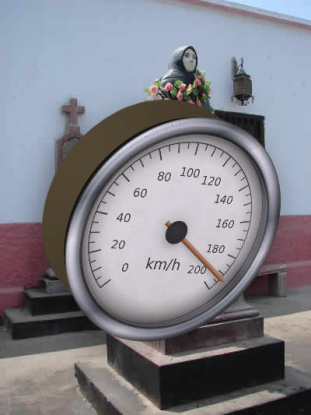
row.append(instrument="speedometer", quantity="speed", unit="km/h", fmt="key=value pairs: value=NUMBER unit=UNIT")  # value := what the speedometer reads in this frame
value=192.5 unit=km/h
